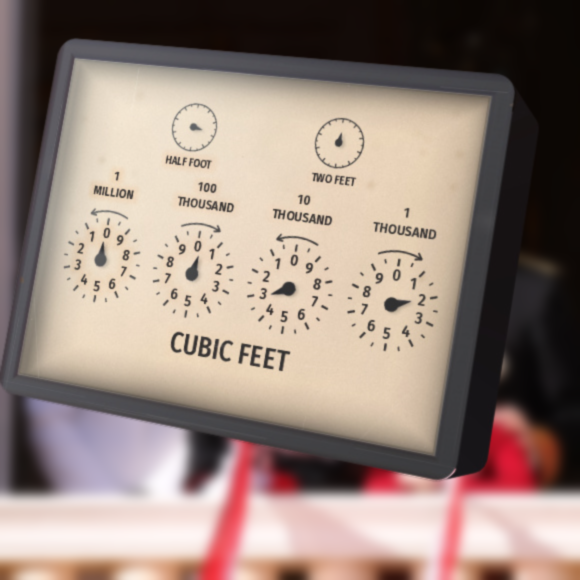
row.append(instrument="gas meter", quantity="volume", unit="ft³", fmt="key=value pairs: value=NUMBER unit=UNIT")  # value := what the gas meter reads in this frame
value=3200 unit=ft³
